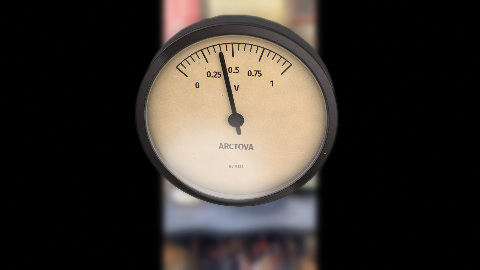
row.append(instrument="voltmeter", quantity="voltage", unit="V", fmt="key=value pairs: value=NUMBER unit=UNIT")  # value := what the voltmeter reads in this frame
value=0.4 unit=V
